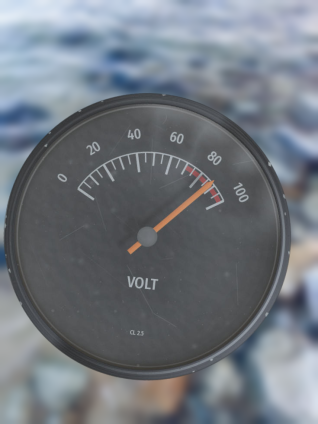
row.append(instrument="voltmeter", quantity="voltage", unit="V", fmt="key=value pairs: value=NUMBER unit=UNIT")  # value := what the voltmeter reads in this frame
value=87.5 unit=V
